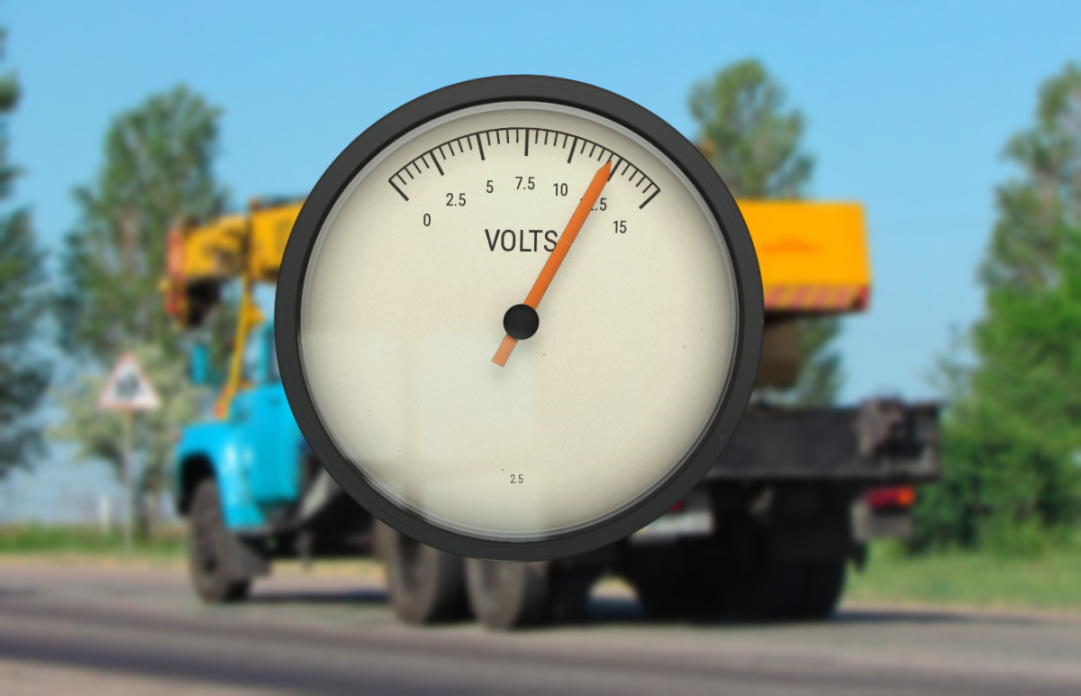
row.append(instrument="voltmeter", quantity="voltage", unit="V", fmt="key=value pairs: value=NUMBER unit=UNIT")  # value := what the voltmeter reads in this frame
value=12 unit=V
